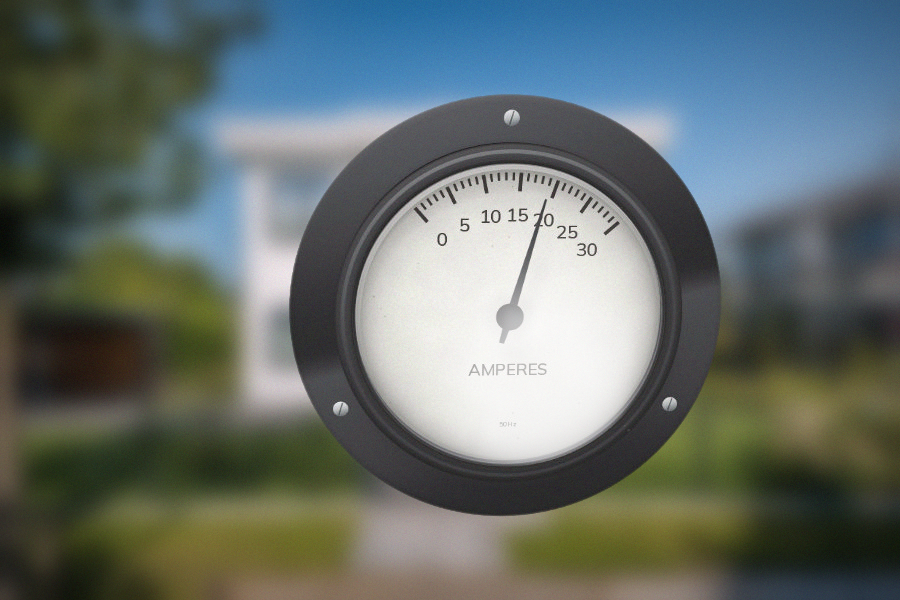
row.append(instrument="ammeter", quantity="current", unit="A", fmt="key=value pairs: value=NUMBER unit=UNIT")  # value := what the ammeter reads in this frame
value=19 unit=A
